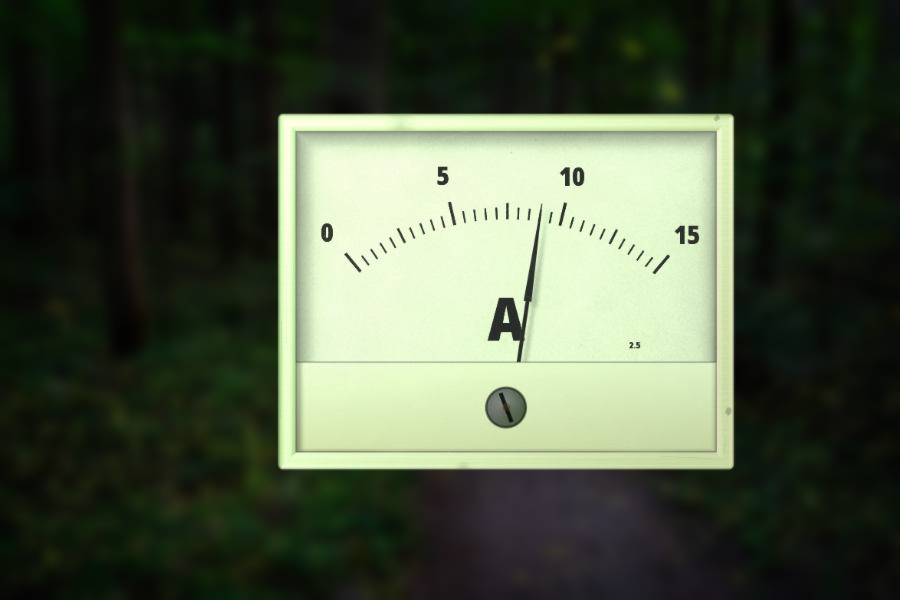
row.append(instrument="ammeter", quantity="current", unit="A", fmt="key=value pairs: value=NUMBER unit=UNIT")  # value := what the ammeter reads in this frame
value=9 unit=A
